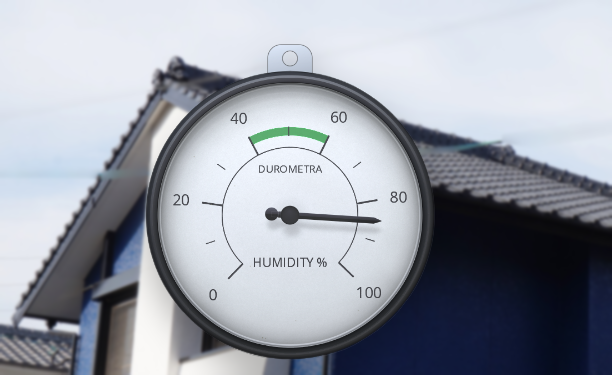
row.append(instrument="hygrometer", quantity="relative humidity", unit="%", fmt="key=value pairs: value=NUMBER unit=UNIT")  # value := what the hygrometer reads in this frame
value=85 unit=%
